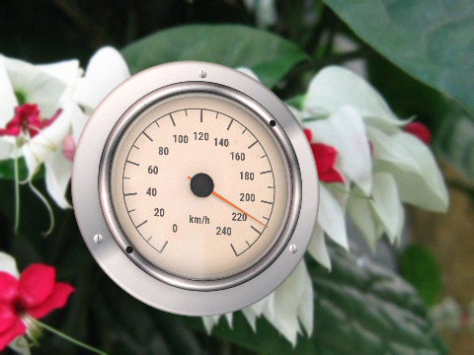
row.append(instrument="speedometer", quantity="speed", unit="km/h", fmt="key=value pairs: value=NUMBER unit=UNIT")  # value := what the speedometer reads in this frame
value=215 unit=km/h
